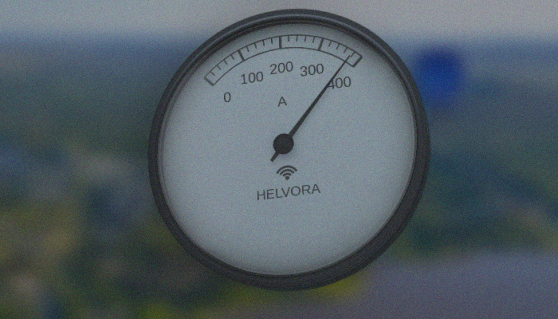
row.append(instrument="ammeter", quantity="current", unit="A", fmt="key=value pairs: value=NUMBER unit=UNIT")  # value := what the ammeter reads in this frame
value=380 unit=A
